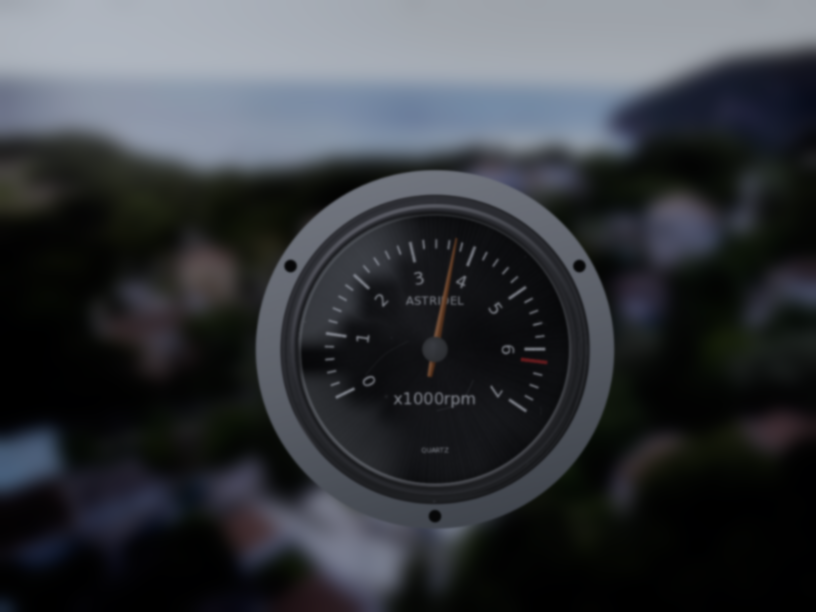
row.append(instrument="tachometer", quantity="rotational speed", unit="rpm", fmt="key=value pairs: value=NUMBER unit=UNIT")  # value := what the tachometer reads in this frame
value=3700 unit=rpm
